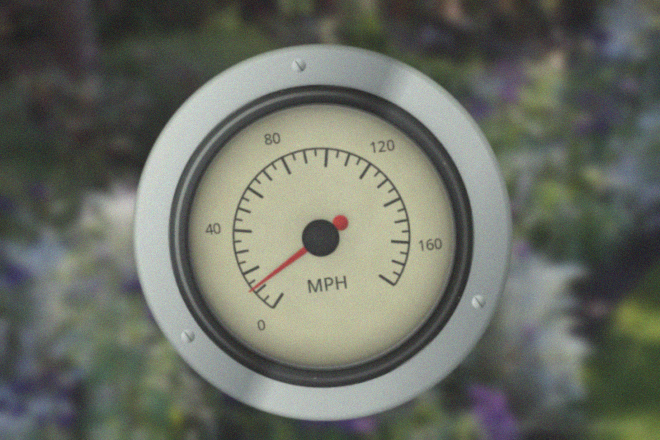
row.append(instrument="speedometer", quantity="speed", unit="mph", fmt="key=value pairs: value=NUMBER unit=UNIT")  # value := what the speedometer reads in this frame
value=12.5 unit=mph
